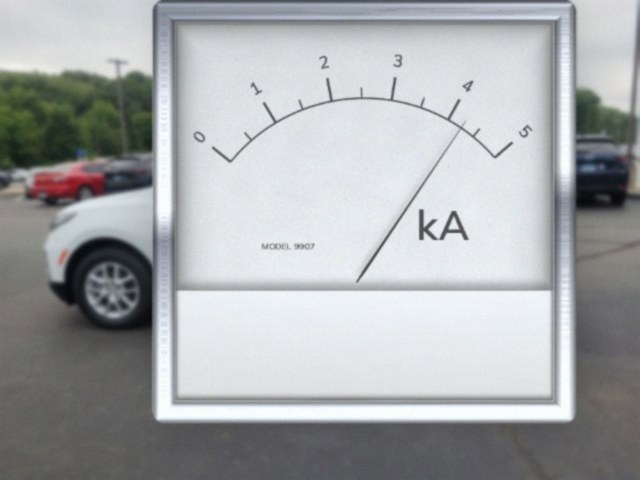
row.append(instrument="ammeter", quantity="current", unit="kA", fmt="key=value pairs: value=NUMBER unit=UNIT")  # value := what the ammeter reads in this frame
value=4.25 unit=kA
